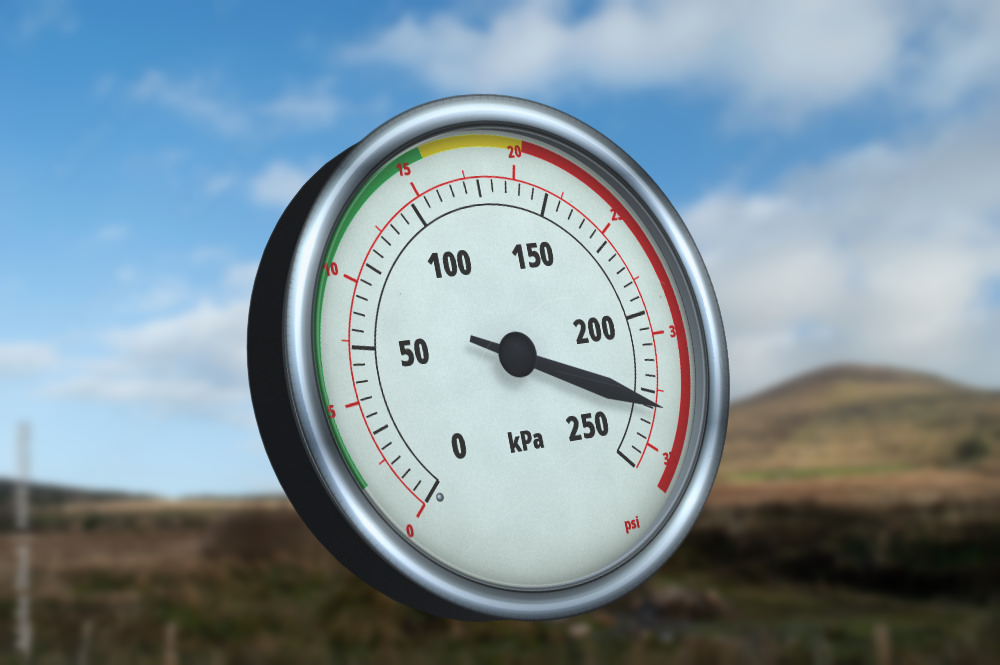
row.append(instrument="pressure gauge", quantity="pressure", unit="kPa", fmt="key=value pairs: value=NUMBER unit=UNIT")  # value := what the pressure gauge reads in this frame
value=230 unit=kPa
